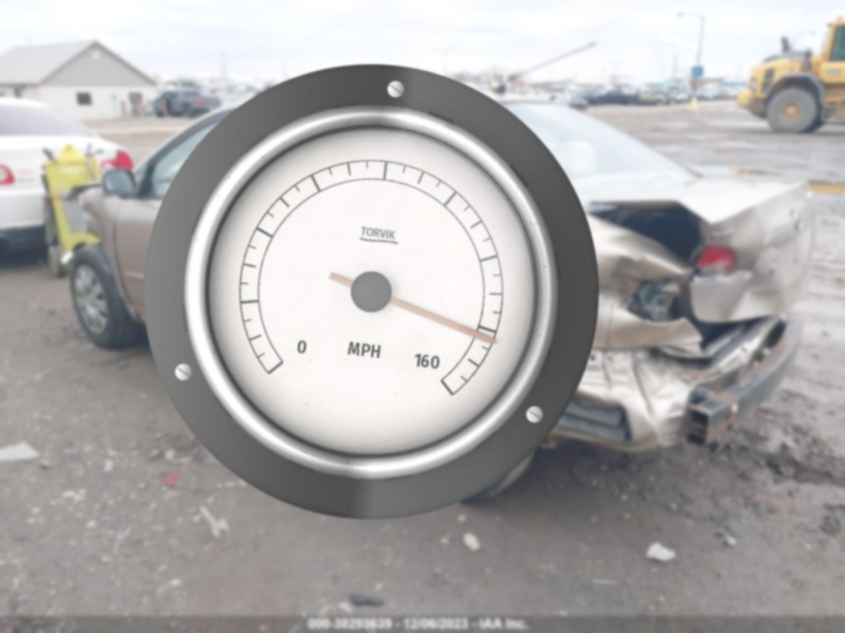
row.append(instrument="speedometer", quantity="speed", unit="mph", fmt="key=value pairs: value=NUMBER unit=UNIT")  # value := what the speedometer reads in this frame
value=142.5 unit=mph
